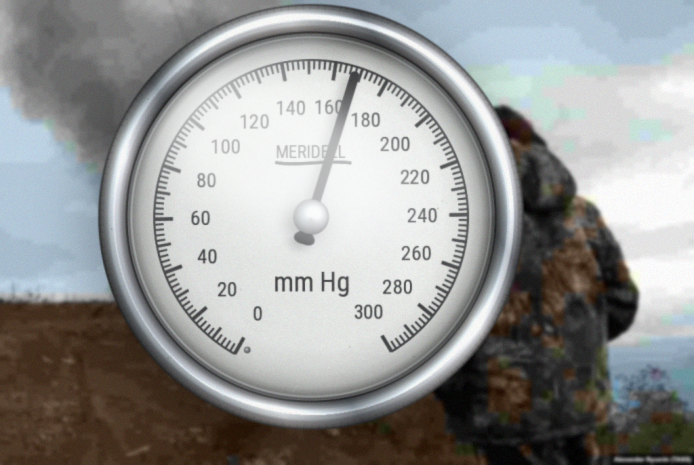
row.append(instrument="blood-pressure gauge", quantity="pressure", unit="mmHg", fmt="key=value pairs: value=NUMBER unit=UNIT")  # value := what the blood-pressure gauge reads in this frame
value=168 unit=mmHg
